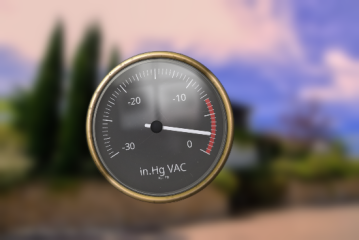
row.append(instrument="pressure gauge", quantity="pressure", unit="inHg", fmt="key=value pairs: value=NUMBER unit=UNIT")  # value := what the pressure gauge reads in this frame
value=-2.5 unit=inHg
